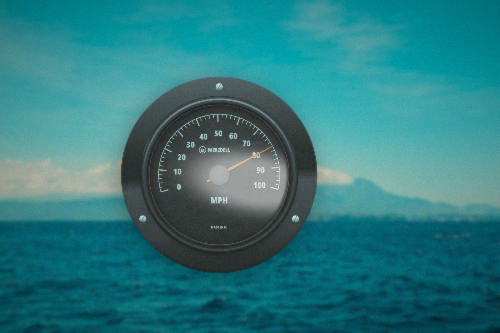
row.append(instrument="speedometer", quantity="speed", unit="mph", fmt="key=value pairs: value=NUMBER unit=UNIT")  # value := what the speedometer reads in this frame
value=80 unit=mph
